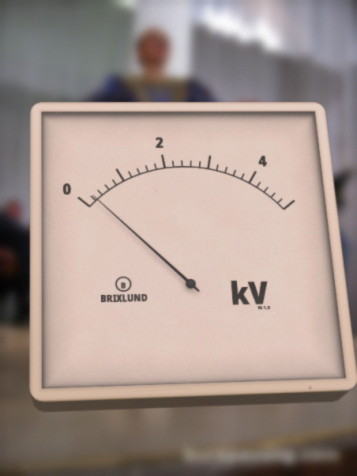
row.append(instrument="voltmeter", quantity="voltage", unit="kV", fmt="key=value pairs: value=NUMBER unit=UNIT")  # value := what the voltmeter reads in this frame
value=0.2 unit=kV
